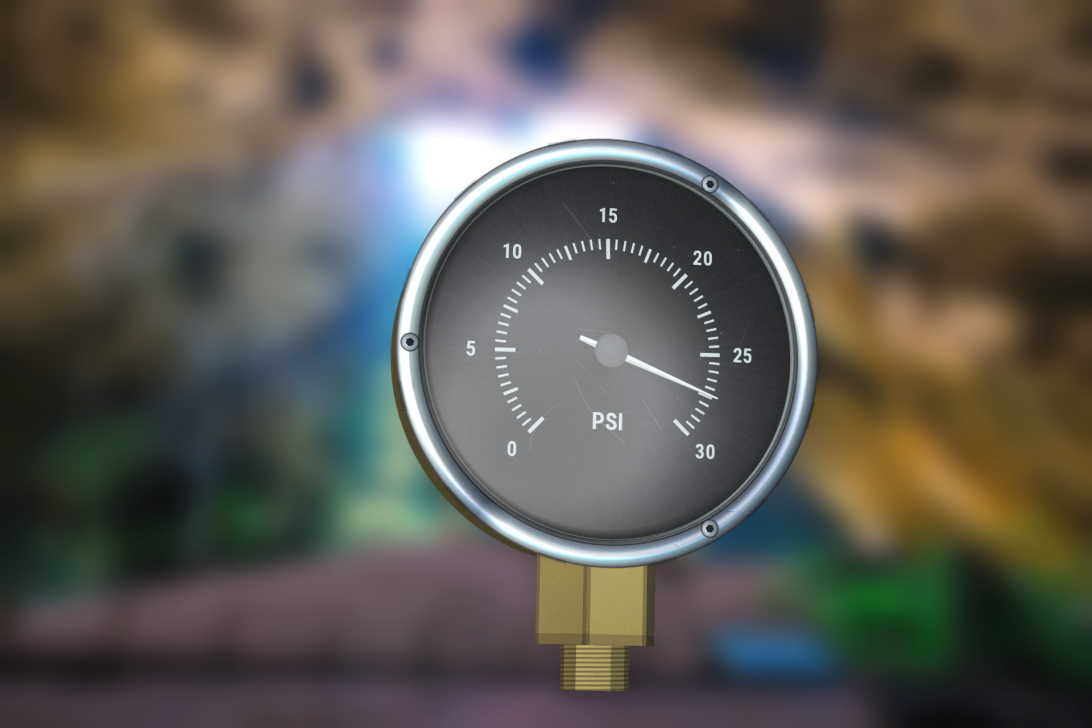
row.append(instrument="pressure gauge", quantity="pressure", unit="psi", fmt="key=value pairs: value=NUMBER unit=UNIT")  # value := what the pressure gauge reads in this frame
value=27.5 unit=psi
